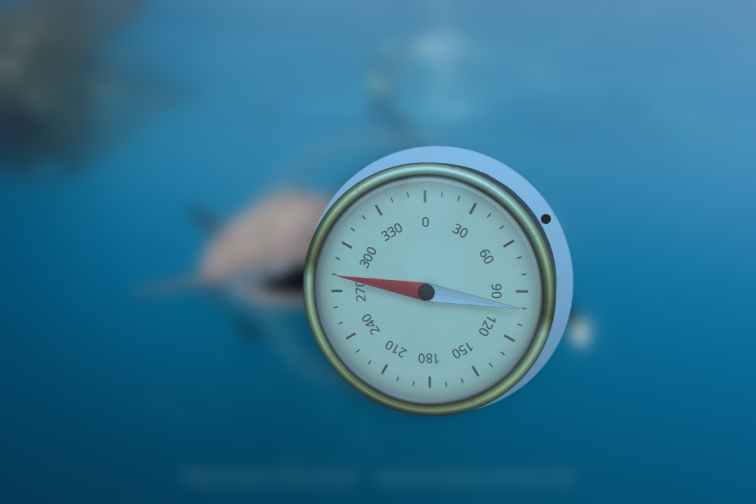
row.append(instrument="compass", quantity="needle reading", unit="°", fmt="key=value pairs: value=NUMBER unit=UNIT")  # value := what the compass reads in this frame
value=280 unit=°
